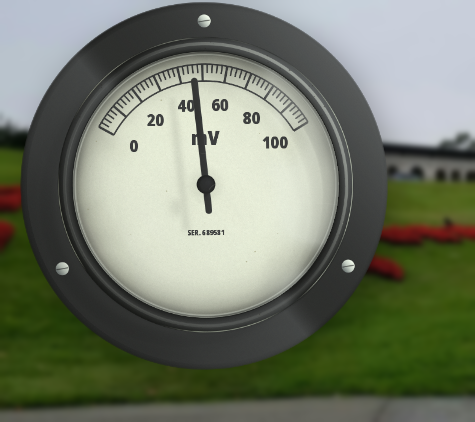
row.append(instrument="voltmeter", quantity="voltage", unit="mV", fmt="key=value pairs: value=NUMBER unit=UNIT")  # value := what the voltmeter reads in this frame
value=46 unit=mV
